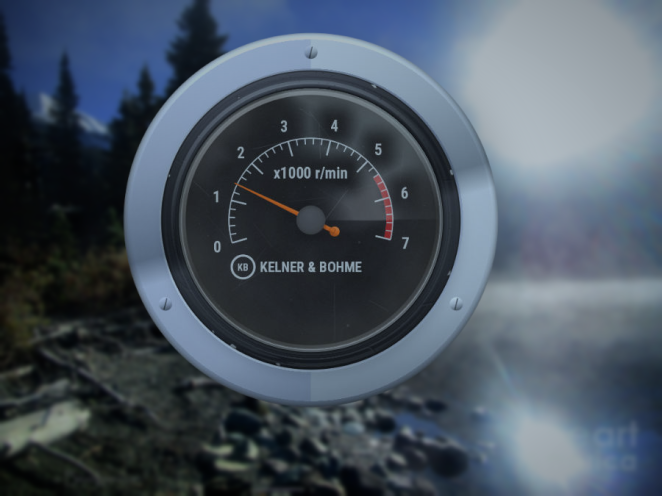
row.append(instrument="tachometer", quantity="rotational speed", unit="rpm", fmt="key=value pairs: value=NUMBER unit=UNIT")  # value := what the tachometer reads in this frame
value=1400 unit=rpm
